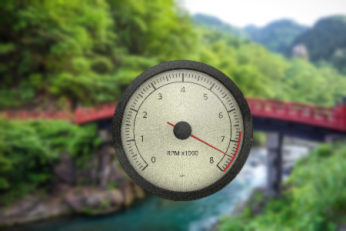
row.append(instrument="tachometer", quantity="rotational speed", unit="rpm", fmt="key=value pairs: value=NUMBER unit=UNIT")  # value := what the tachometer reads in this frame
value=7500 unit=rpm
